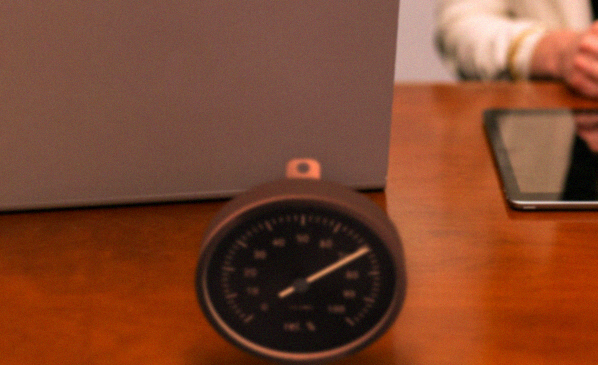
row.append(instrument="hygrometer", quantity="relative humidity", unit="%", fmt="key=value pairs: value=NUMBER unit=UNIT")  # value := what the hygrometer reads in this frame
value=70 unit=%
